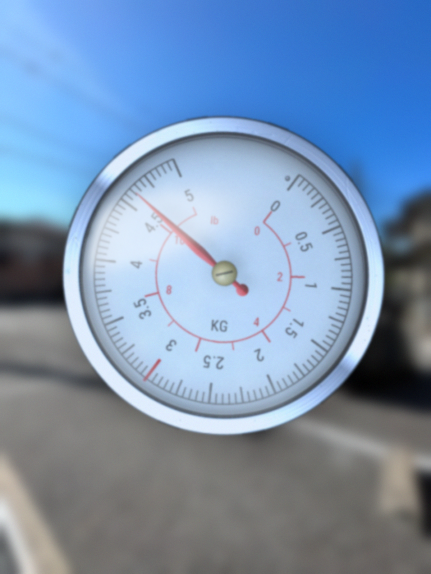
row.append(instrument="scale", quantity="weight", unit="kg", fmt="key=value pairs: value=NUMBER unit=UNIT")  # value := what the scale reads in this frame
value=4.6 unit=kg
